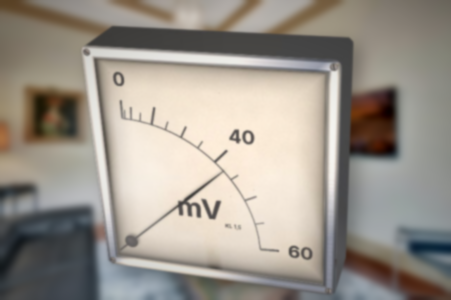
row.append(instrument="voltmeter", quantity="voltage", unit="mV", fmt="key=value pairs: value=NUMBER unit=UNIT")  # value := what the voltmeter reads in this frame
value=42.5 unit=mV
